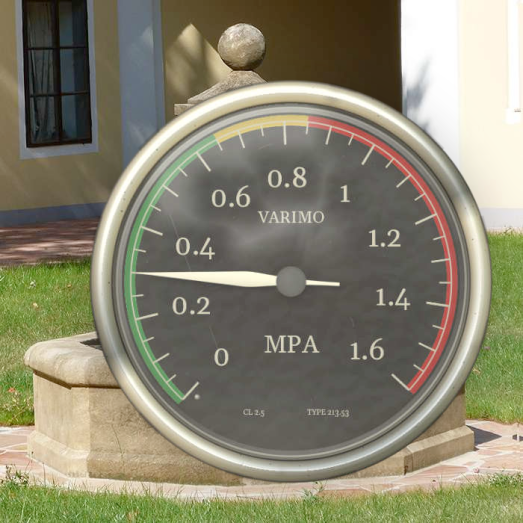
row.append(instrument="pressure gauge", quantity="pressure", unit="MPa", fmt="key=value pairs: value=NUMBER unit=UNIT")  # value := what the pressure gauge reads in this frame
value=0.3 unit=MPa
